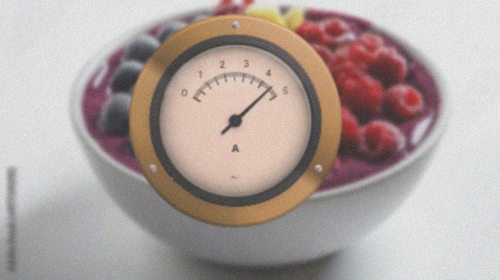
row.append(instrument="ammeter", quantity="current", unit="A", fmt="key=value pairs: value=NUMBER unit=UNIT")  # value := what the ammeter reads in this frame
value=4.5 unit=A
